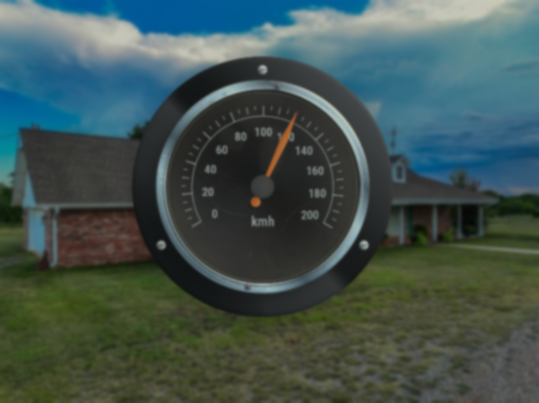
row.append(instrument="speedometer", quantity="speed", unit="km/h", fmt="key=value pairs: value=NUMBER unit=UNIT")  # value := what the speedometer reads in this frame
value=120 unit=km/h
